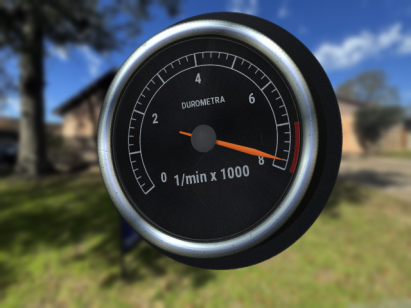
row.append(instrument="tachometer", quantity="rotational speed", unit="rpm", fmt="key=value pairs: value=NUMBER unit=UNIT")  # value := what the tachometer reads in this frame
value=7800 unit=rpm
